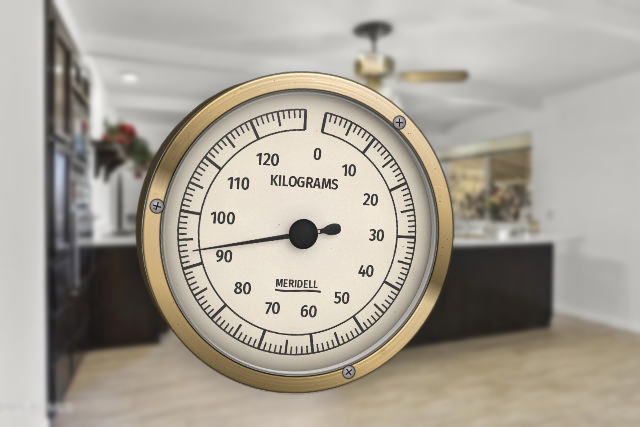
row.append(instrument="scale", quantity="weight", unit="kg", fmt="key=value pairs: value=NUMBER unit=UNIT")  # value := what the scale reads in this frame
value=93 unit=kg
